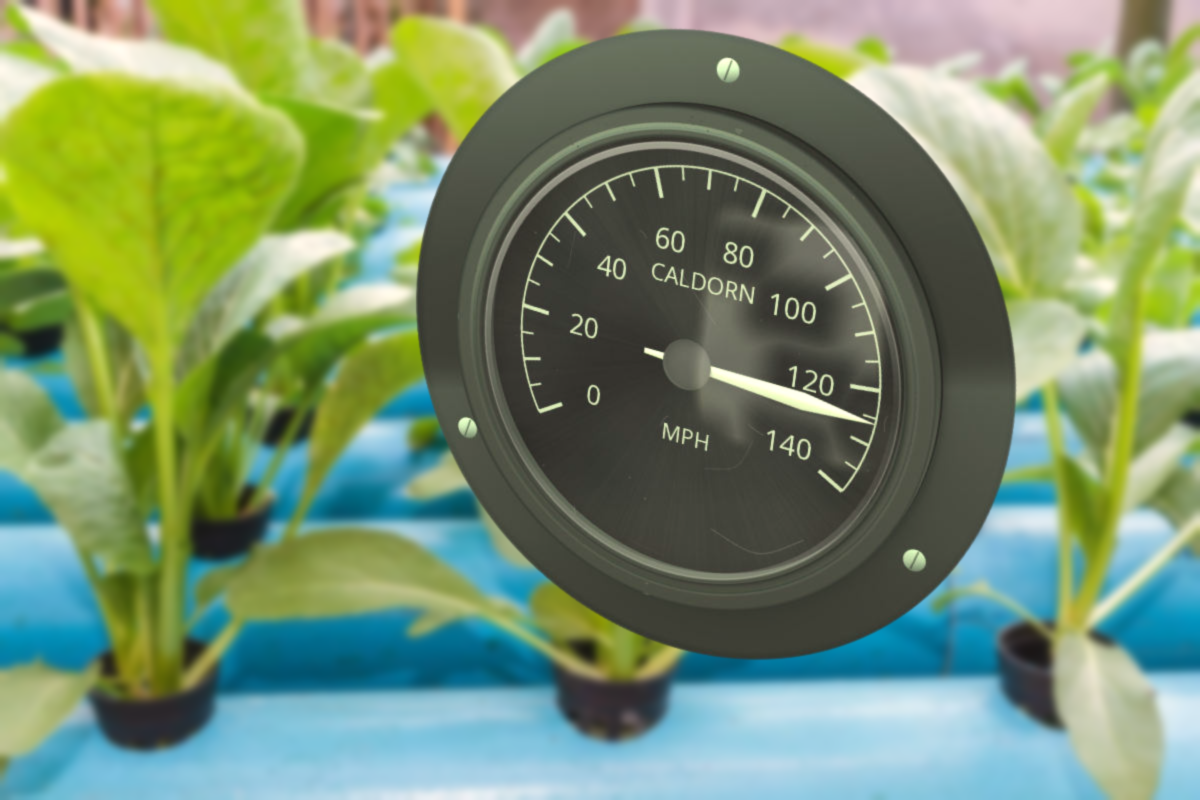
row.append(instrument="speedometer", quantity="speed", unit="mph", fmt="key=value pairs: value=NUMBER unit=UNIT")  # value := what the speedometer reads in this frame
value=125 unit=mph
